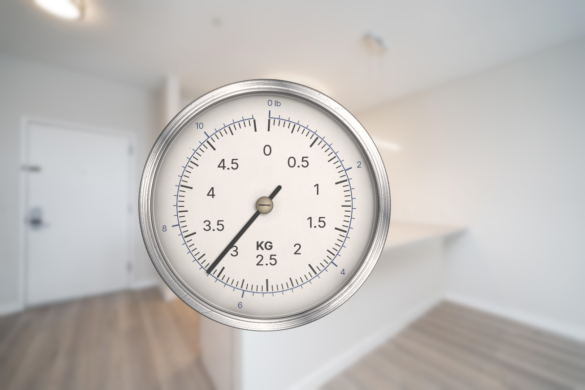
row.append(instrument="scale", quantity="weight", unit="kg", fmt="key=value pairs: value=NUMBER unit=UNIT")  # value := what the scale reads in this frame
value=3.1 unit=kg
